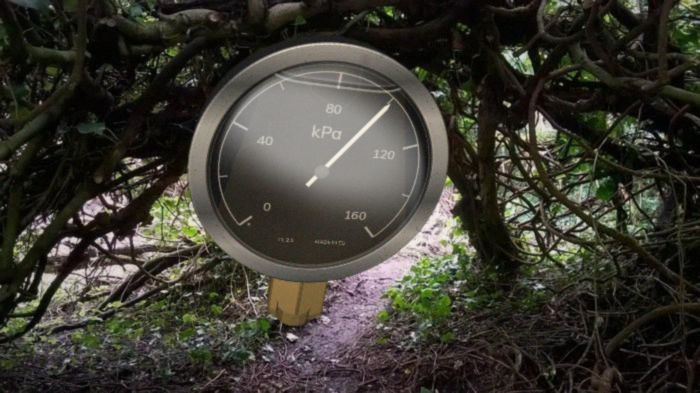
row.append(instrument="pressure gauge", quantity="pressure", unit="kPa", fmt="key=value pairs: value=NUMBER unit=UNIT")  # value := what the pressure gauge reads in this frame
value=100 unit=kPa
